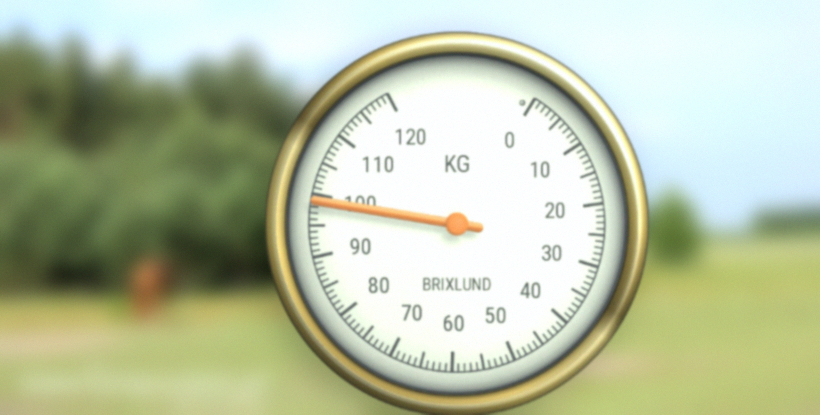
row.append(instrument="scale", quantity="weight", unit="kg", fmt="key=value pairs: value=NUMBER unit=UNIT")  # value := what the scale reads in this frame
value=99 unit=kg
